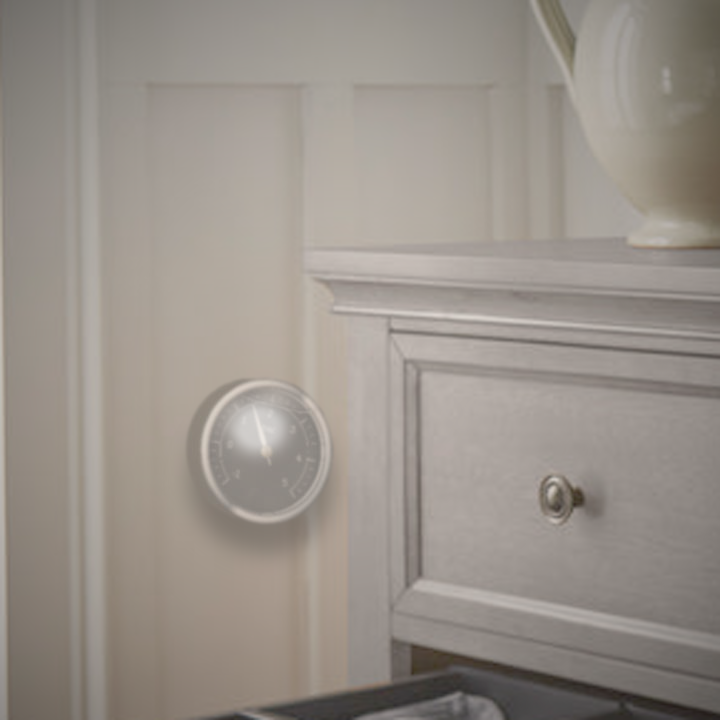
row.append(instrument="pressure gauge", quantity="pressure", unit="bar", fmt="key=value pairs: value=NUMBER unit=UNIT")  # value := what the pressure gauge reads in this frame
value=1.4 unit=bar
